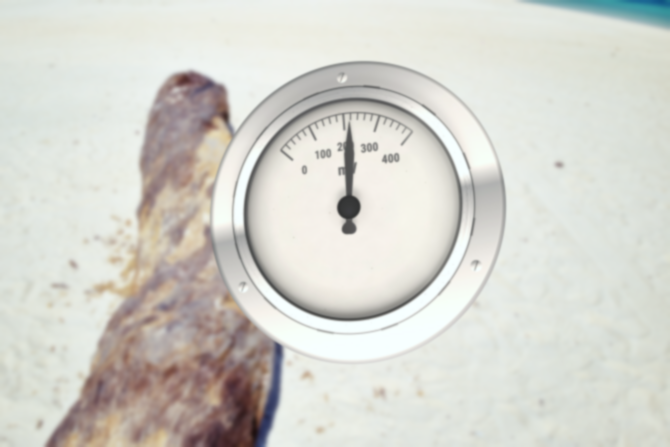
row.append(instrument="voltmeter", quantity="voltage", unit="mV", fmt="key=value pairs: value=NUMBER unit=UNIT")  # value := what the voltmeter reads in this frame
value=220 unit=mV
